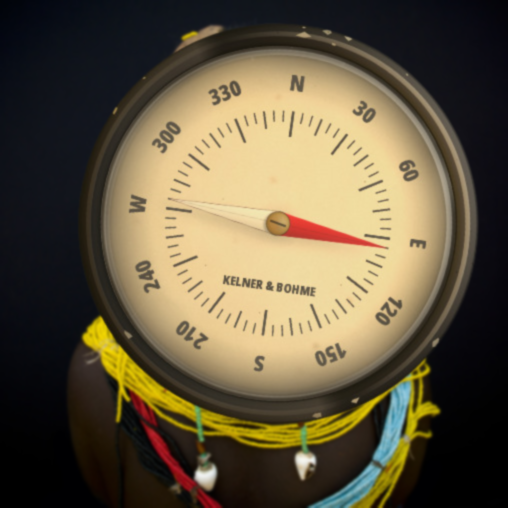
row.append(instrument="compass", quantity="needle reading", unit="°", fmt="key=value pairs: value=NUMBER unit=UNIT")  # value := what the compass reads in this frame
value=95 unit=°
